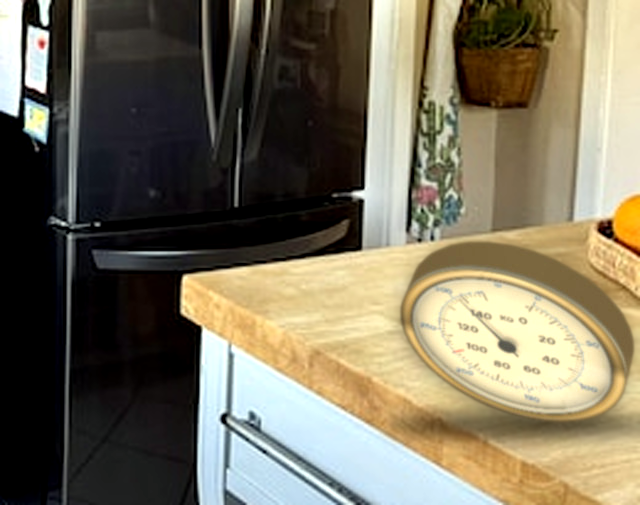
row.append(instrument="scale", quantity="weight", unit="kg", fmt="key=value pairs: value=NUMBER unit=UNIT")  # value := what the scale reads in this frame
value=140 unit=kg
